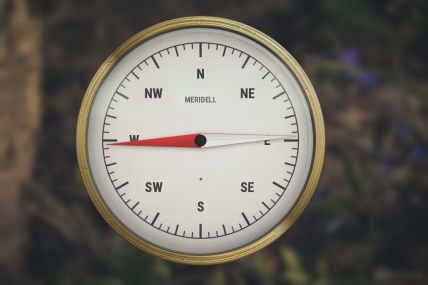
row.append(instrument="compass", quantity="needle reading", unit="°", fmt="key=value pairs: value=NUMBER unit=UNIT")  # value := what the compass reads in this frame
value=267.5 unit=°
